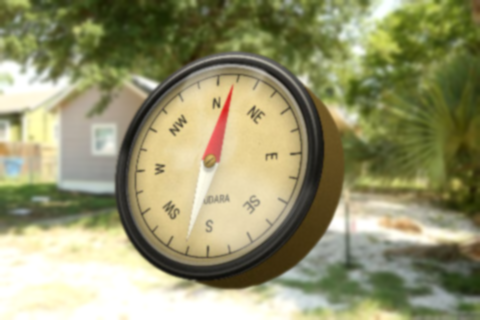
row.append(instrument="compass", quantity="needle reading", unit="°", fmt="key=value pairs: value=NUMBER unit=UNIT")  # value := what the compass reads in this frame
value=15 unit=°
